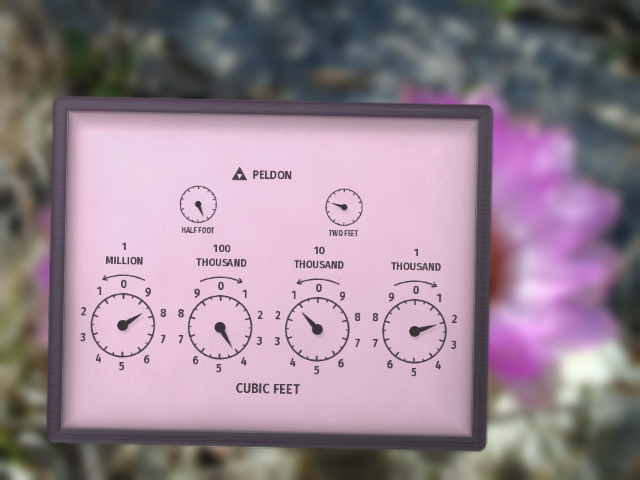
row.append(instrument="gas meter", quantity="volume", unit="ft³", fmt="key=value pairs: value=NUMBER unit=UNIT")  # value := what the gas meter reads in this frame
value=841200 unit=ft³
